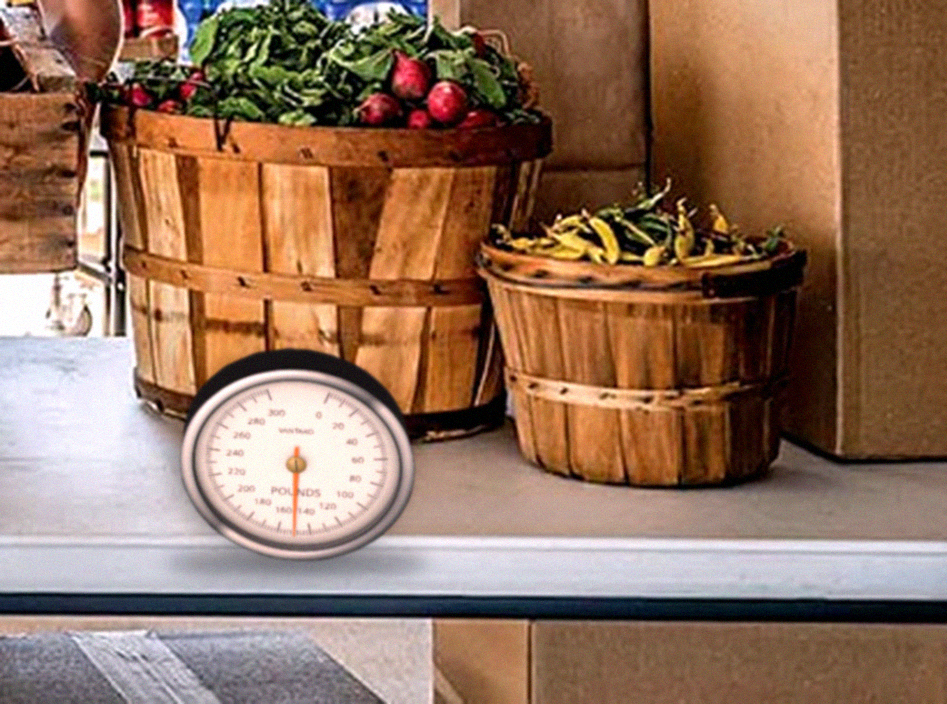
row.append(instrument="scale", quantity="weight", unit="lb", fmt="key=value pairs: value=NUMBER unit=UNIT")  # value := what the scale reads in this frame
value=150 unit=lb
